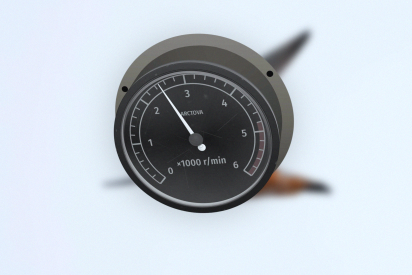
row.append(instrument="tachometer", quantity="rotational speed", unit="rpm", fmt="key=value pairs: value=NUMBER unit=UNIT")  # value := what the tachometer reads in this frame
value=2500 unit=rpm
